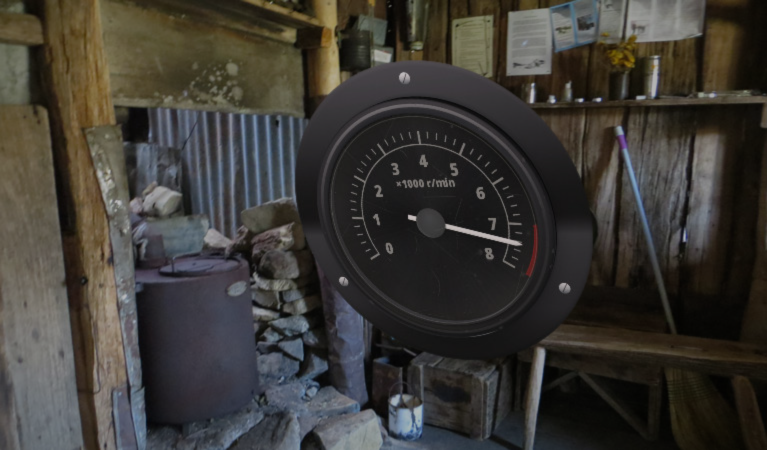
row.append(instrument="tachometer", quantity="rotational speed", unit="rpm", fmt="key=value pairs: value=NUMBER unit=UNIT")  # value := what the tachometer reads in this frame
value=7400 unit=rpm
